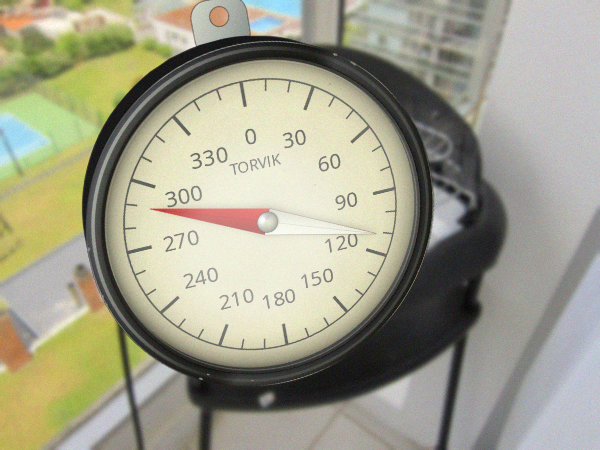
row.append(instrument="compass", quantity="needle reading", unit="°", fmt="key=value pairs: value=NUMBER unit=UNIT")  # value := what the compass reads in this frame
value=290 unit=°
